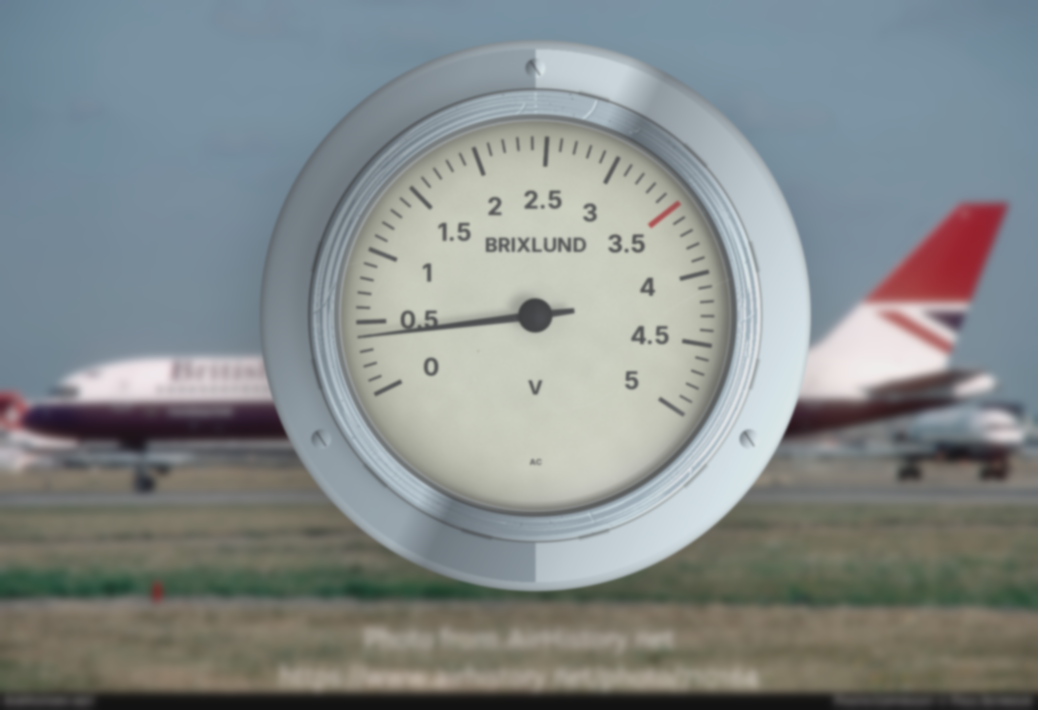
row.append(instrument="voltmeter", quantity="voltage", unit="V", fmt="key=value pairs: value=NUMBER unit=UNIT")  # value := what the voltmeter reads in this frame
value=0.4 unit=V
